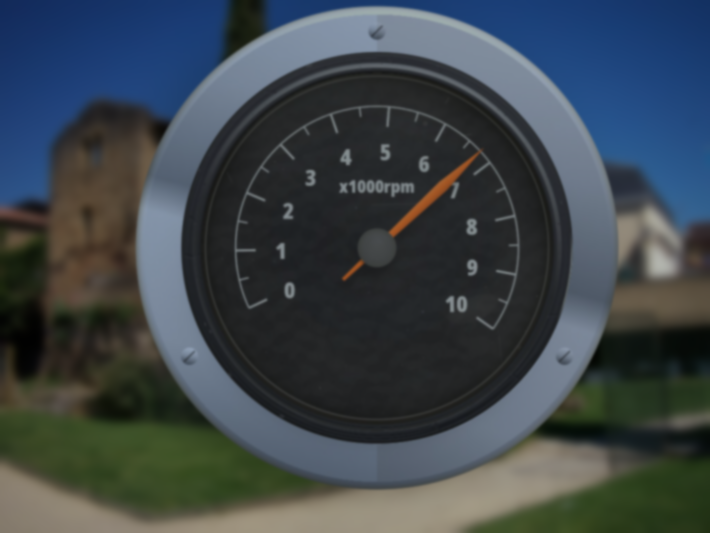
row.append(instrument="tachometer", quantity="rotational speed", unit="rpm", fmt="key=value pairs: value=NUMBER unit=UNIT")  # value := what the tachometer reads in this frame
value=6750 unit=rpm
